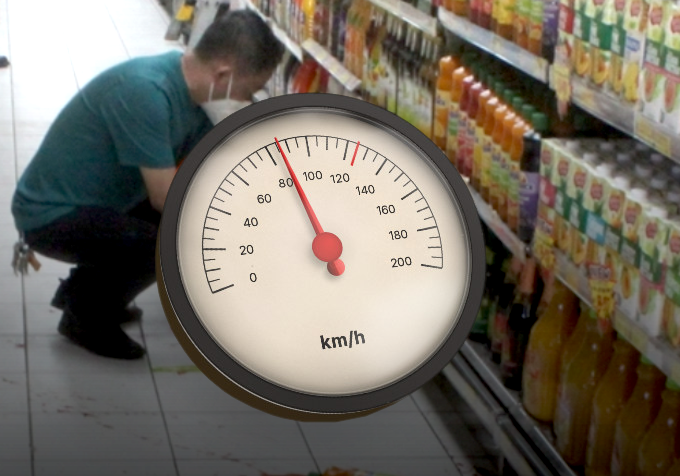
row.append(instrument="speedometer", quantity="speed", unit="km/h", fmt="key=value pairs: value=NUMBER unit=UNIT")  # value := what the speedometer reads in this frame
value=85 unit=km/h
